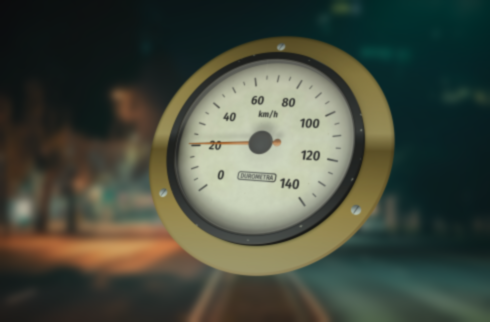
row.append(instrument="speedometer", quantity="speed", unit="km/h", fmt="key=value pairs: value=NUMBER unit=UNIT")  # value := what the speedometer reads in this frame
value=20 unit=km/h
